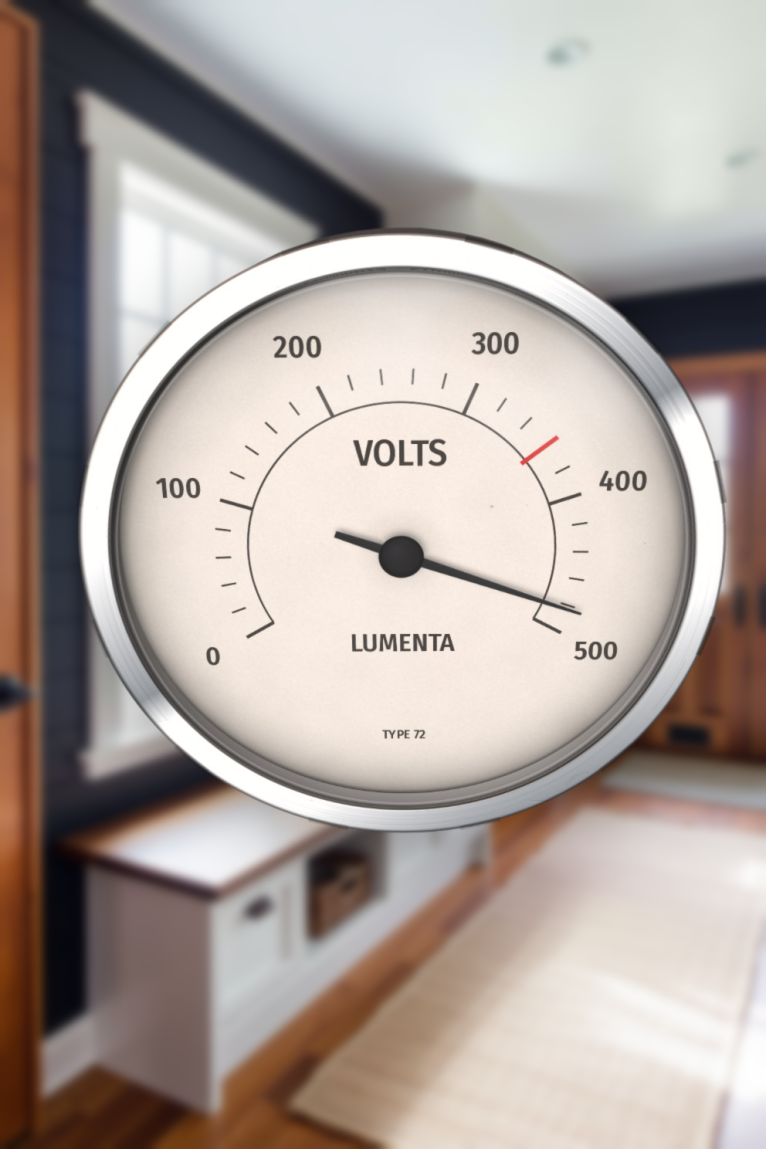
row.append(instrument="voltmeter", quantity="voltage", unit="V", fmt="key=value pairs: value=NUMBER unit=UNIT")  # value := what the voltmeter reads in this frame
value=480 unit=V
